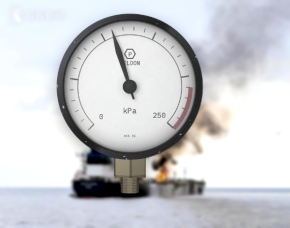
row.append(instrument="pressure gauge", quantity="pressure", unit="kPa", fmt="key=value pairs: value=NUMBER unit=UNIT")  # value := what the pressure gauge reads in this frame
value=110 unit=kPa
